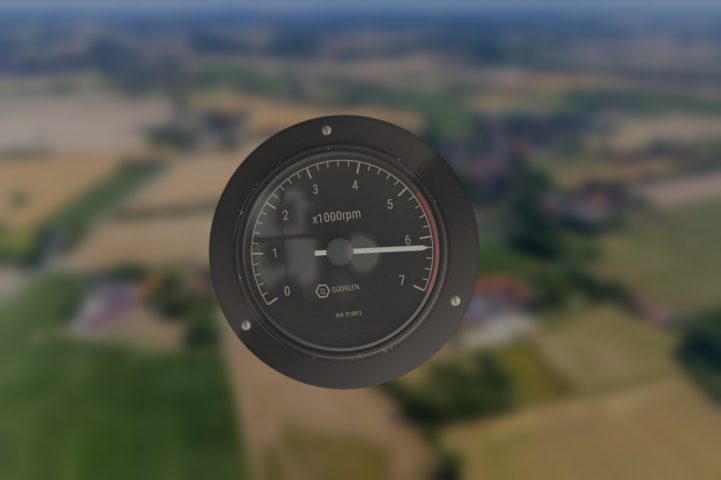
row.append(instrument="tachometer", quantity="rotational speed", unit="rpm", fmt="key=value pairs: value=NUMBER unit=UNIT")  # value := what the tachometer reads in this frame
value=6200 unit=rpm
